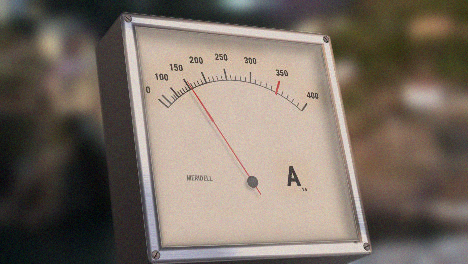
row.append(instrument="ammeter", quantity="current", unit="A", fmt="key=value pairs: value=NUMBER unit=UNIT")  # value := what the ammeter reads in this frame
value=150 unit=A
